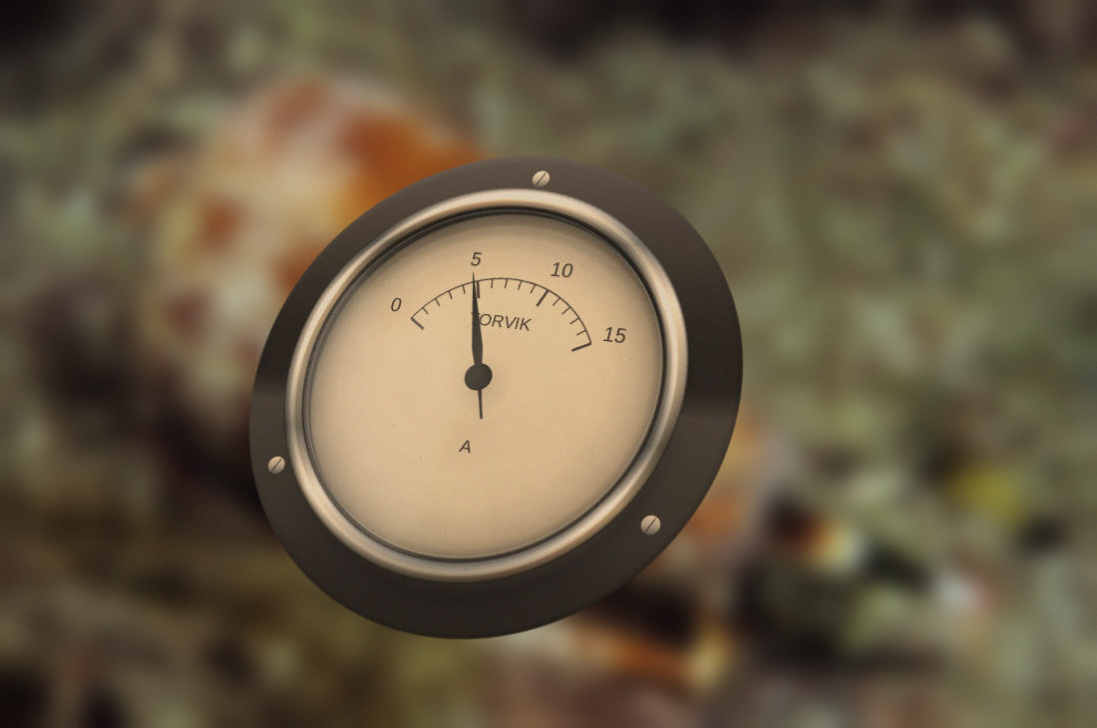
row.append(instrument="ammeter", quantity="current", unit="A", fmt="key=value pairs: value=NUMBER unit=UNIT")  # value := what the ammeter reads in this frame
value=5 unit=A
